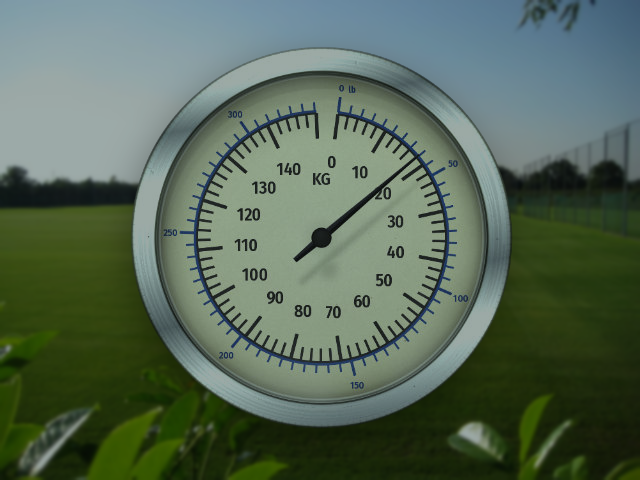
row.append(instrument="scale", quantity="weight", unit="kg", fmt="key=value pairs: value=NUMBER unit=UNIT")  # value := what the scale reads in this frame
value=18 unit=kg
